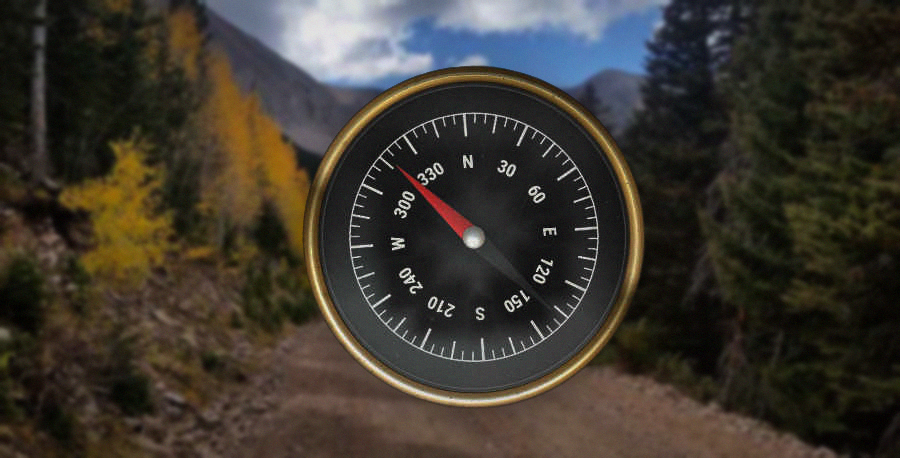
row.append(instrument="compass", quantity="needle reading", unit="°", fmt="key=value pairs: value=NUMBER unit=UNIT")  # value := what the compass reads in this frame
value=317.5 unit=°
